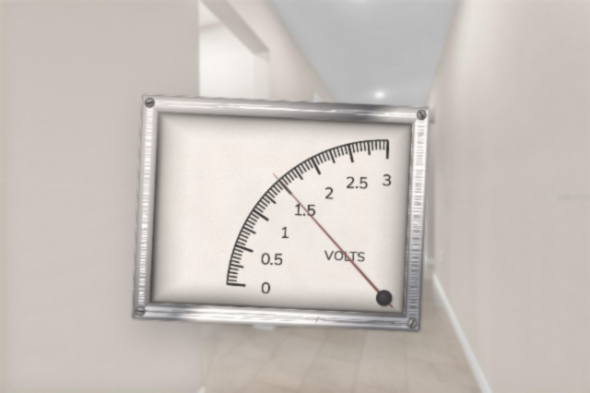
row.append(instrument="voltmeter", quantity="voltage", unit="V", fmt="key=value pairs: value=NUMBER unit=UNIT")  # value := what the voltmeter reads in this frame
value=1.5 unit=V
